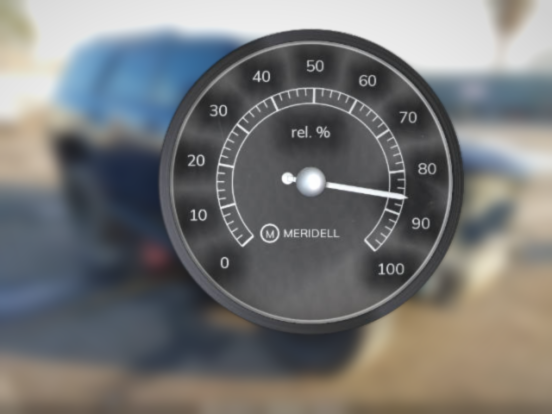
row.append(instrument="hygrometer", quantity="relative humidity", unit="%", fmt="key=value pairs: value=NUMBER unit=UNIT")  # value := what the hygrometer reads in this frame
value=86 unit=%
